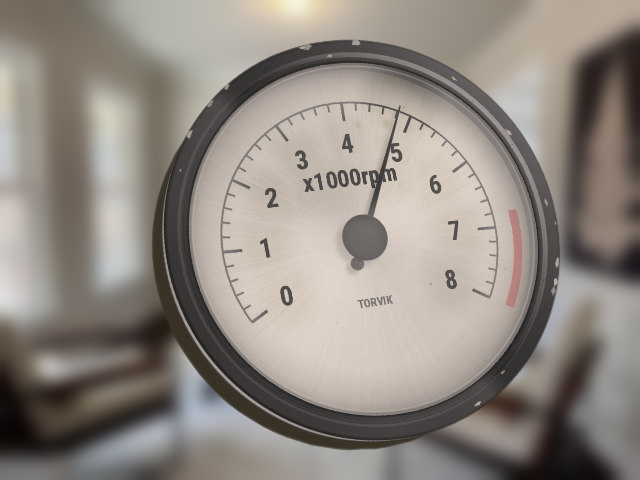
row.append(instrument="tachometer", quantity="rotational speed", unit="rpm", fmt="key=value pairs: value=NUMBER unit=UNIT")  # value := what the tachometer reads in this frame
value=4800 unit=rpm
